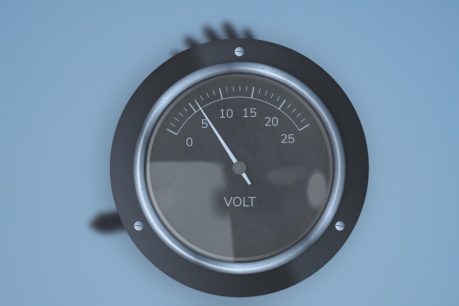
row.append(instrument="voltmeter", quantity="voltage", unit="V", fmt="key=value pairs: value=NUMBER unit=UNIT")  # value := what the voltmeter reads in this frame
value=6 unit=V
